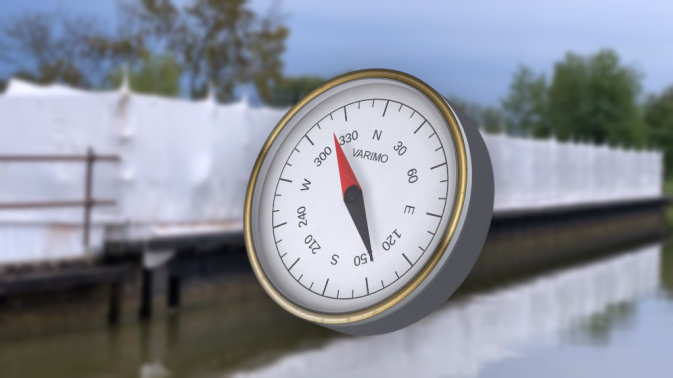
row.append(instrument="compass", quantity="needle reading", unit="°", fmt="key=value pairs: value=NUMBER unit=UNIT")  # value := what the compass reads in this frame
value=320 unit=°
